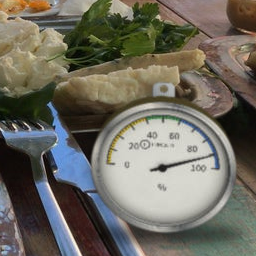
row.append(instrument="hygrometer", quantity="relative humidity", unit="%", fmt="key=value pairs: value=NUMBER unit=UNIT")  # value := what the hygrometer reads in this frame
value=90 unit=%
